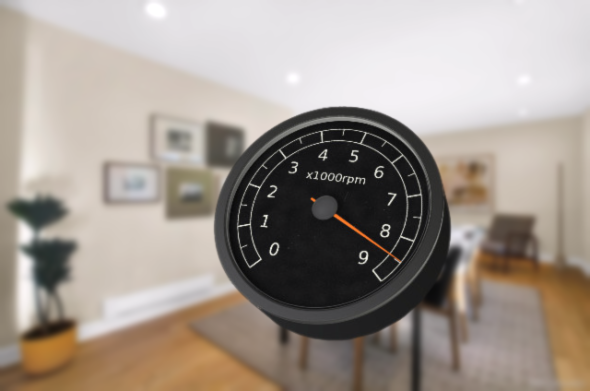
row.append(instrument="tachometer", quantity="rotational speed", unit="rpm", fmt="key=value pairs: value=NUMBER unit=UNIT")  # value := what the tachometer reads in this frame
value=8500 unit=rpm
